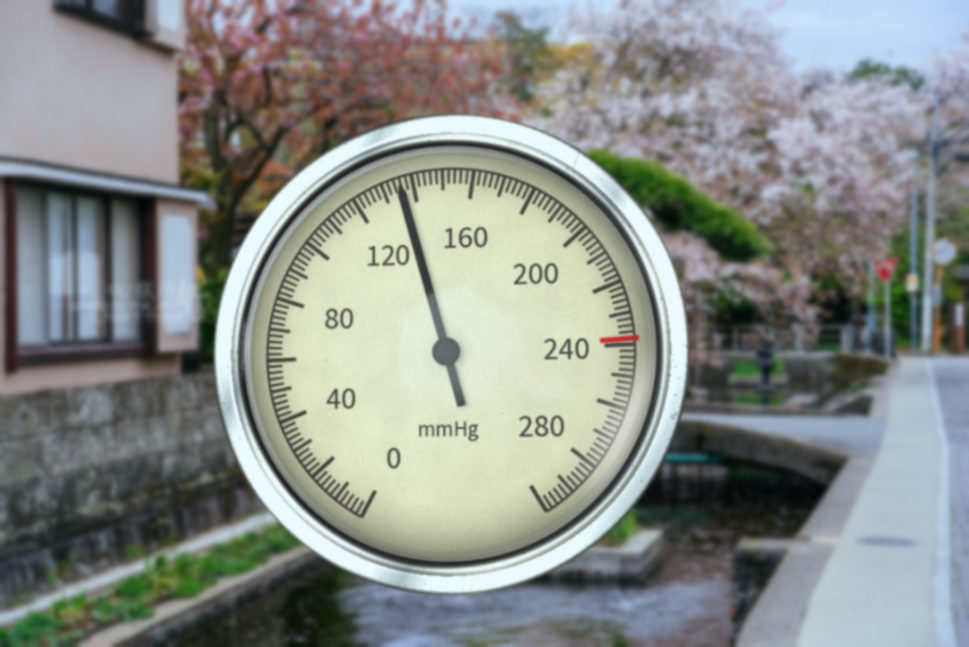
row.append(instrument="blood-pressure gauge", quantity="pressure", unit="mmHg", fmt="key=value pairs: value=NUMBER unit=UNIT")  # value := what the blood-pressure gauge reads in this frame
value=136 unit=mmHg
